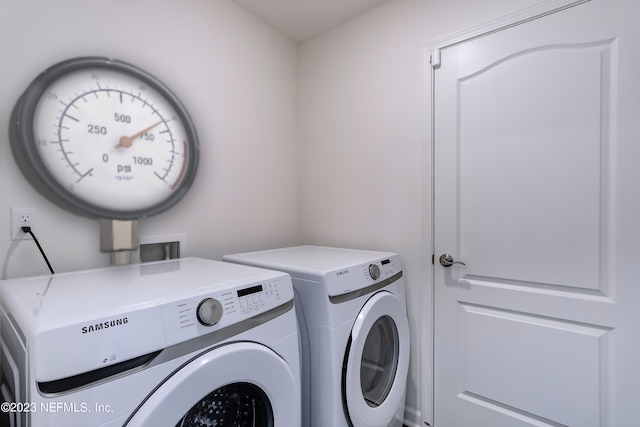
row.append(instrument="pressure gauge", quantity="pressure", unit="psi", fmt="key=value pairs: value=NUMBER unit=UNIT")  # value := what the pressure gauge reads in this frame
value=700 unit=psi
